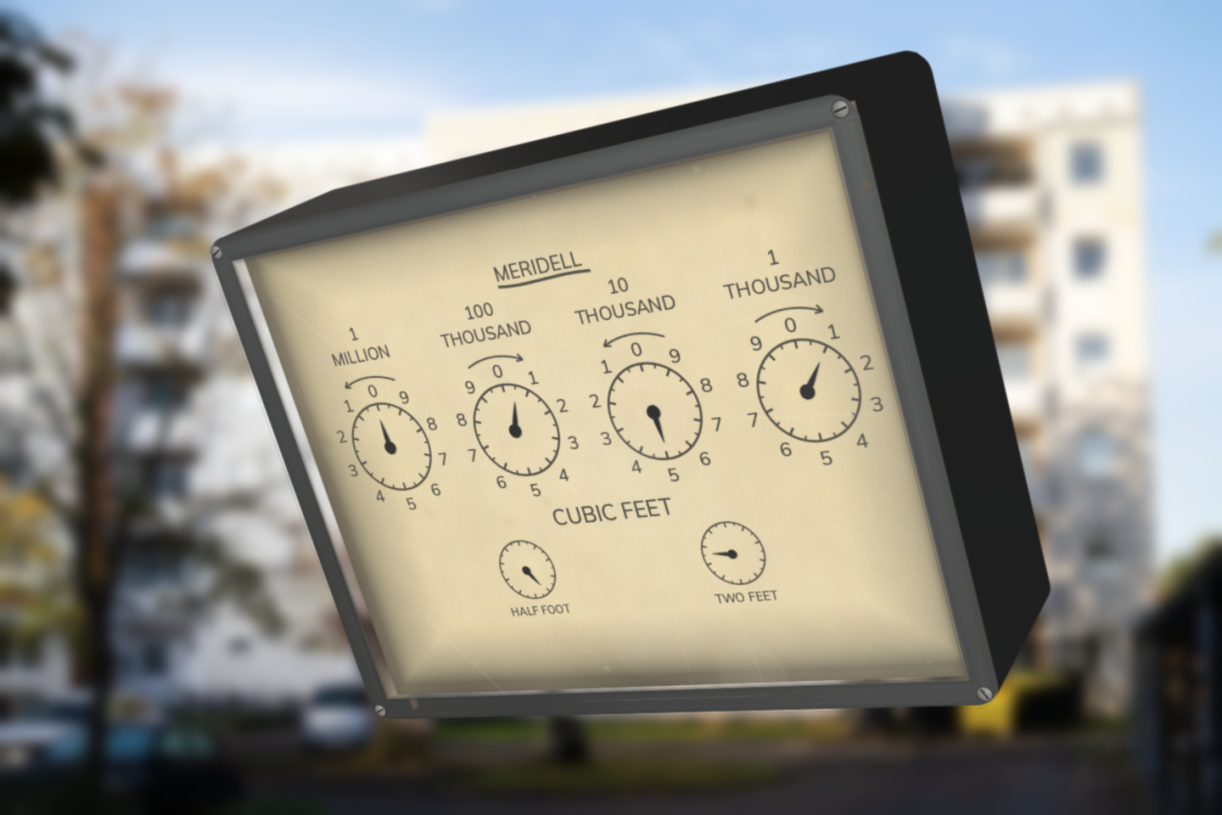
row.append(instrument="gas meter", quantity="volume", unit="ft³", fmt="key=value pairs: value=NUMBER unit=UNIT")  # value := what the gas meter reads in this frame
value=5100 unit=ft³
